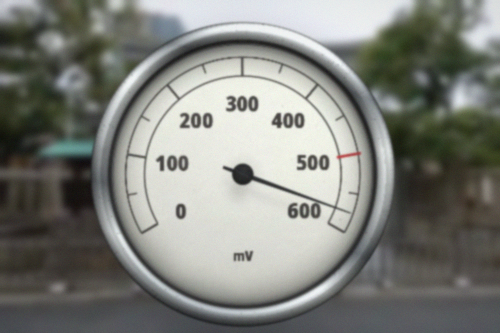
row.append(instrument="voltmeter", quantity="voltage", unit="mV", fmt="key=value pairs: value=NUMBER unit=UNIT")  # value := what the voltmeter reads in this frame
value=575 unit=mV
